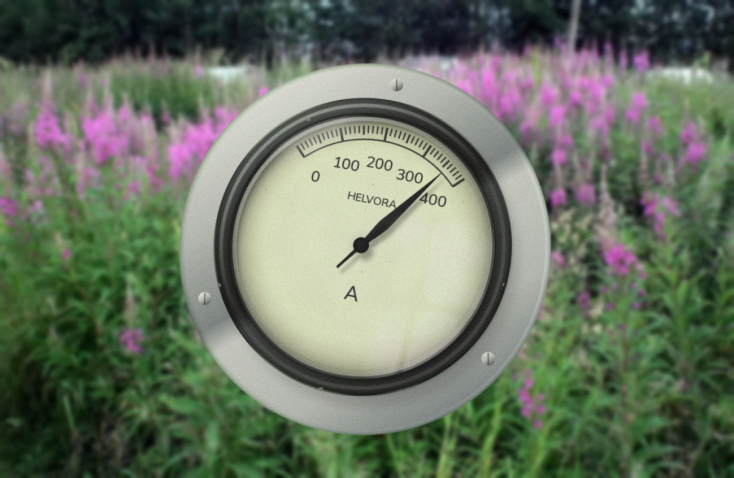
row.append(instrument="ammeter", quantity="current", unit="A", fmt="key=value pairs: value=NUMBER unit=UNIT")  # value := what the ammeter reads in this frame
value=360 unit=A
